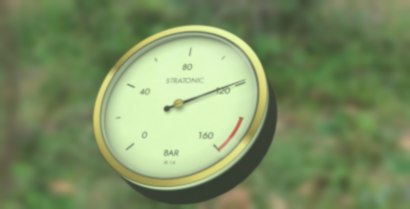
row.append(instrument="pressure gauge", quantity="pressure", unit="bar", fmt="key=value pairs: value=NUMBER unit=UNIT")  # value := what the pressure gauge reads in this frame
value=120 unit=bar
